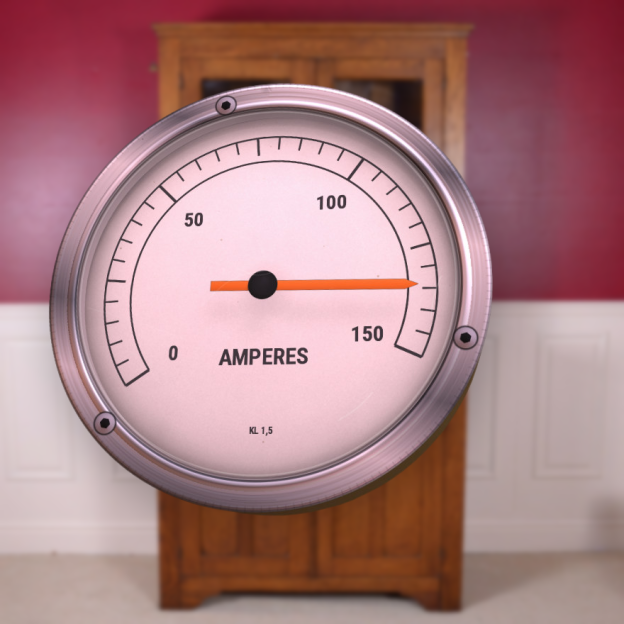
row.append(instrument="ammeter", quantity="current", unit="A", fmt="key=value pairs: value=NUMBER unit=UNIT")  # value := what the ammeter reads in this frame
value=135 unit=A
